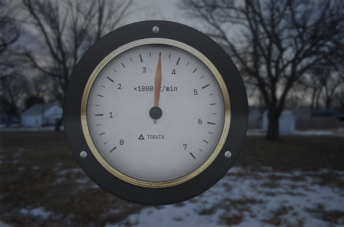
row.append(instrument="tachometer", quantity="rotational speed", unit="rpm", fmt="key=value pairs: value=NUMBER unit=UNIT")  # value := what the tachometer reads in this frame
value=3500 unit=rpm
